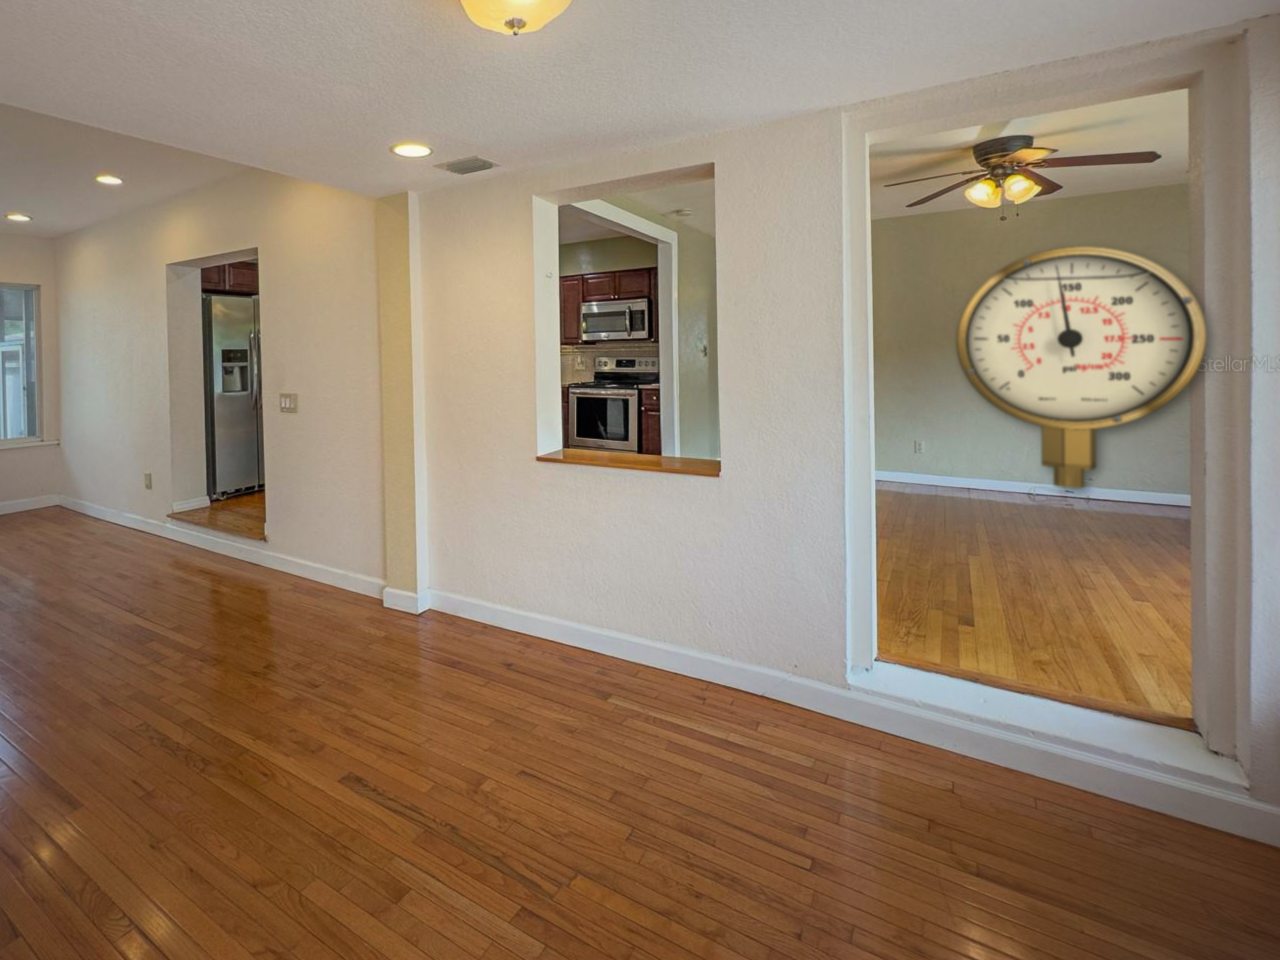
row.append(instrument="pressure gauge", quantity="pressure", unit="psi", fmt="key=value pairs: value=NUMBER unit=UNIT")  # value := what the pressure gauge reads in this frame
value=140 unit=psi
